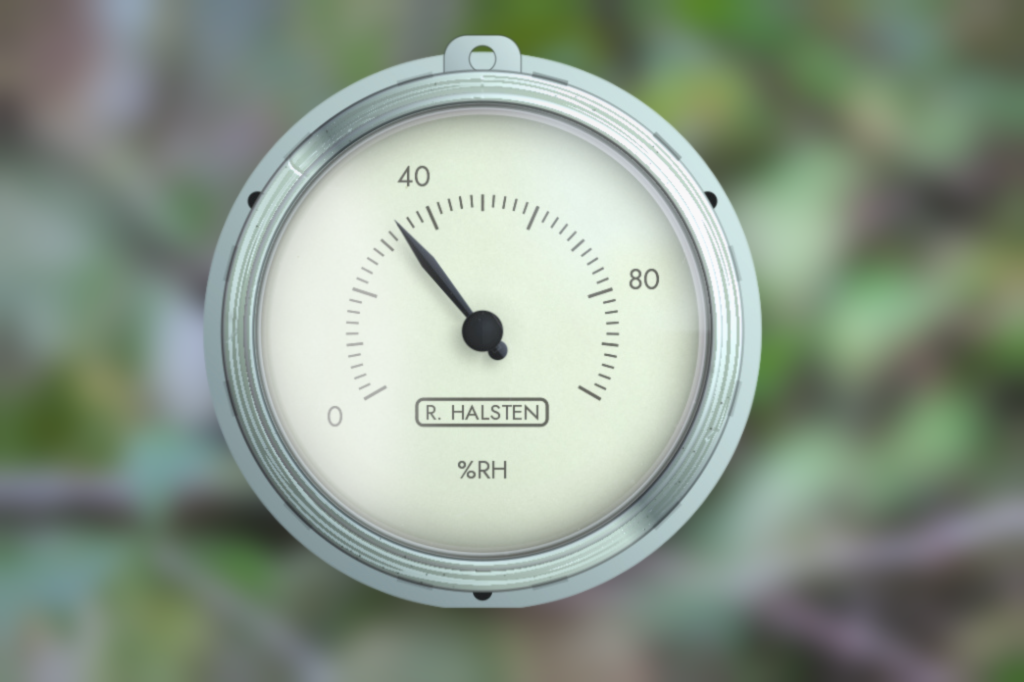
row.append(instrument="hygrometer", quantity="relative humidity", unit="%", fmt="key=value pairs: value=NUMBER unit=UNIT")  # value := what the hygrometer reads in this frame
value=34 unit=%
